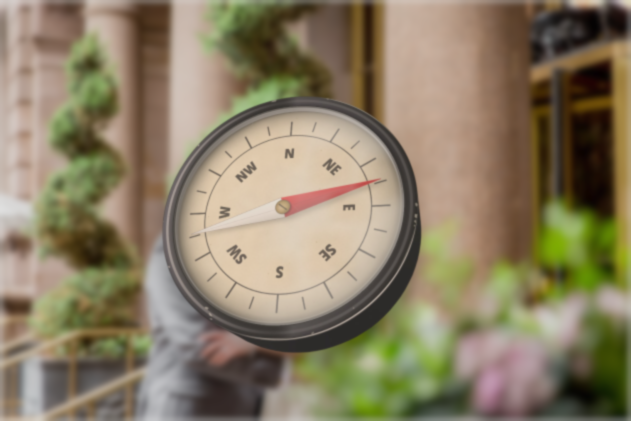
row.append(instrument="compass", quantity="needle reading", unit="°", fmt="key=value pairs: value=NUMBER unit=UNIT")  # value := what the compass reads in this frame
value=75 unit=°
